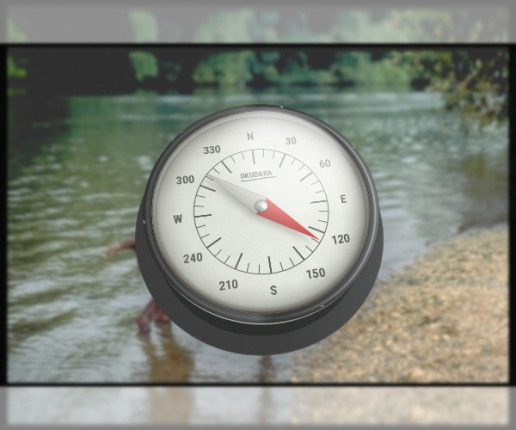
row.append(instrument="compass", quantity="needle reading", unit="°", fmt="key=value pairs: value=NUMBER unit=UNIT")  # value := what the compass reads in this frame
value=130 unit=°
